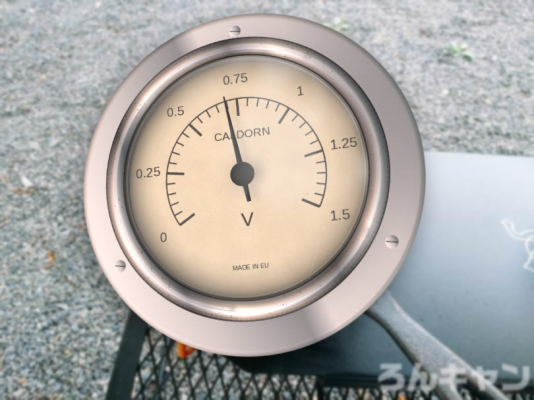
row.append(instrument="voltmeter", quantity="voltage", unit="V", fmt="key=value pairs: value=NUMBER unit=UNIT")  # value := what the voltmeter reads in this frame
value=0.7 unit=V
